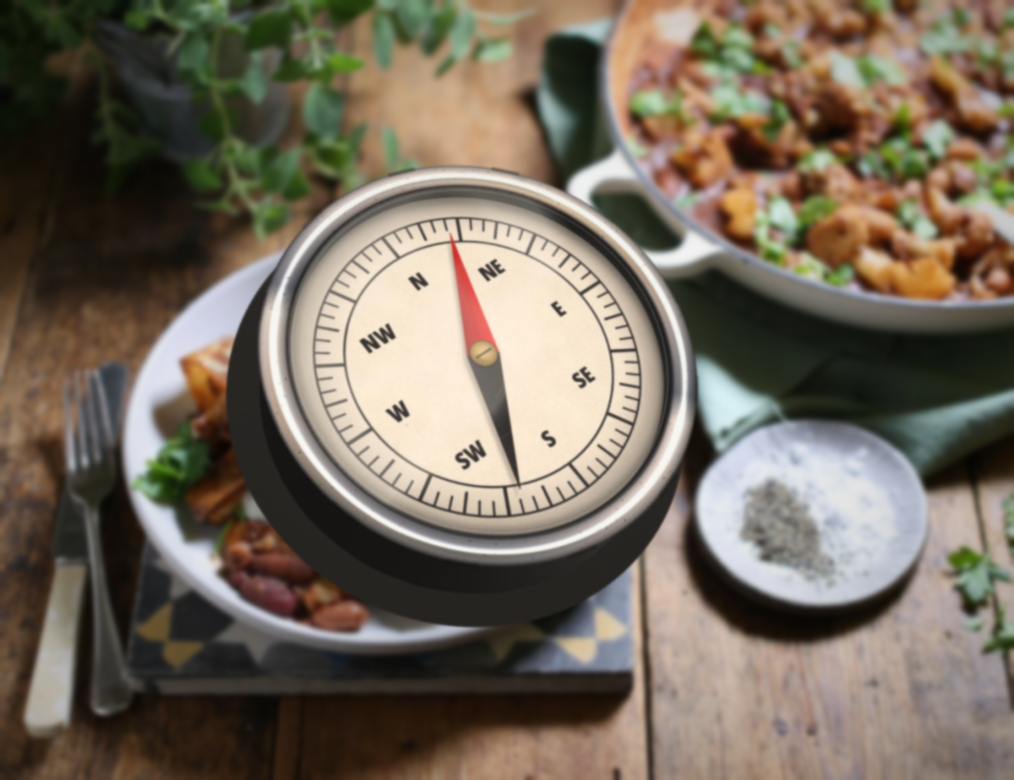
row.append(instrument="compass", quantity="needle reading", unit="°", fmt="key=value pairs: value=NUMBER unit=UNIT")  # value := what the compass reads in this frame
value=25 unit=°
